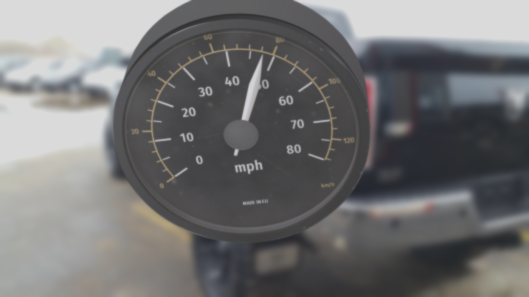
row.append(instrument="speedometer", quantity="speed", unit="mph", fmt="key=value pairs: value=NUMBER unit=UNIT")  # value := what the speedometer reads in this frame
value=47.5 unit=mph
